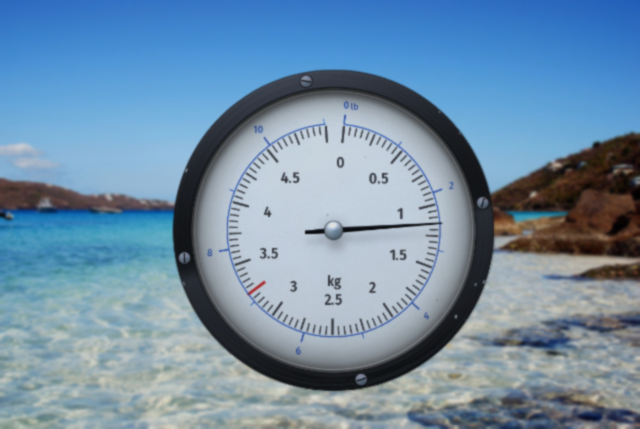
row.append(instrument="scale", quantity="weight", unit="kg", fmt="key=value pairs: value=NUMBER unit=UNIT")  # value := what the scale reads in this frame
value=1.15 unit=kg
